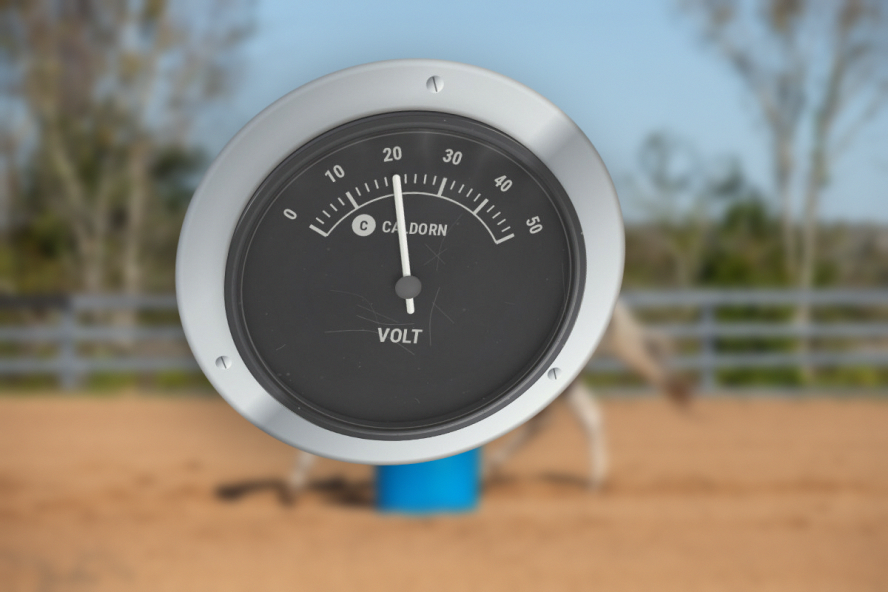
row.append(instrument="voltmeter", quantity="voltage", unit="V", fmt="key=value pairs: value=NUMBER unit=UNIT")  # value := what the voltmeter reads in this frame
value=20 unit=V
